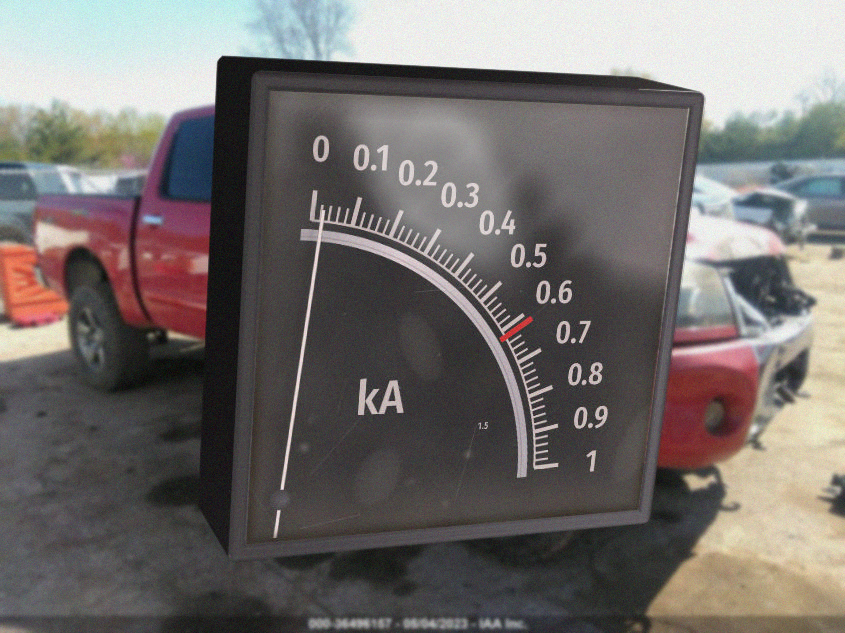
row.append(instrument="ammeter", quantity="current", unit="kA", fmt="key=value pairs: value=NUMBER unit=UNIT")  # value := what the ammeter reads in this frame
value=0.02 unit=kA
